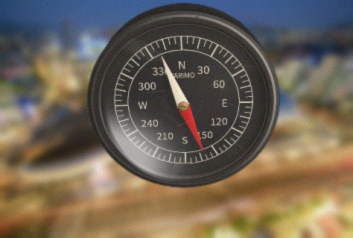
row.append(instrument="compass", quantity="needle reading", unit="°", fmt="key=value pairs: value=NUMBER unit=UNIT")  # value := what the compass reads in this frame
value=160 unit=°
